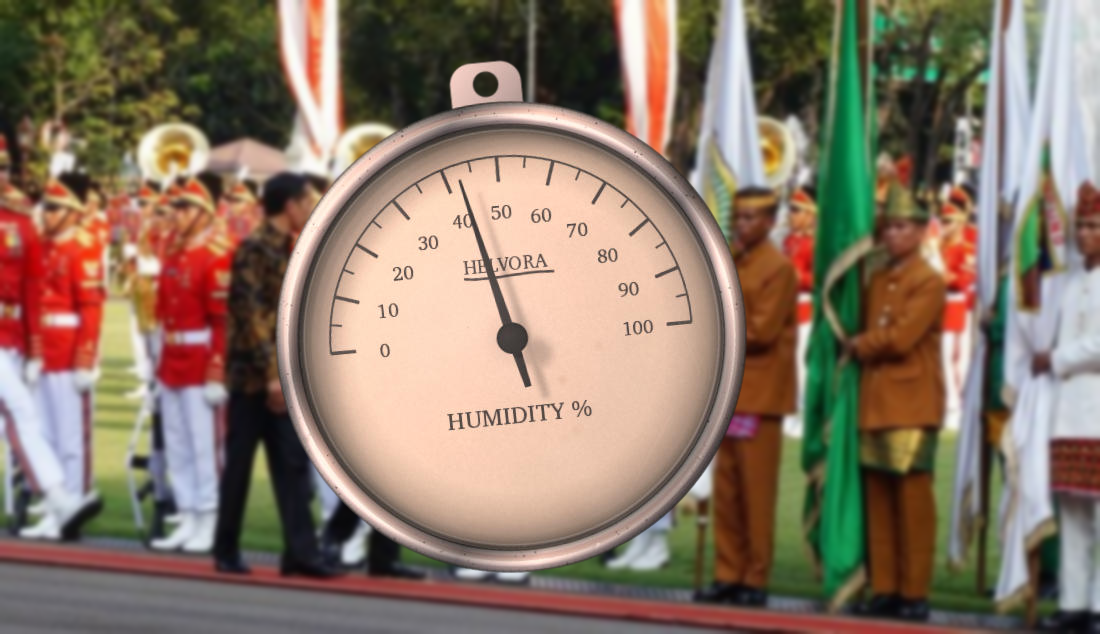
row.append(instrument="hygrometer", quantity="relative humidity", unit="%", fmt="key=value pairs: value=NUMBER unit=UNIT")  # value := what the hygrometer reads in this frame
value=42.5 unit=%
